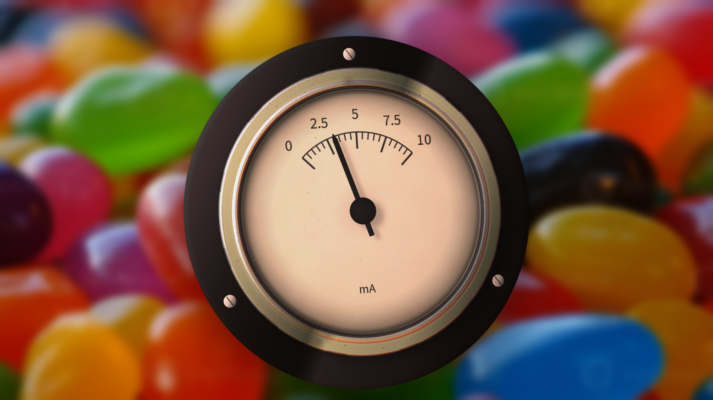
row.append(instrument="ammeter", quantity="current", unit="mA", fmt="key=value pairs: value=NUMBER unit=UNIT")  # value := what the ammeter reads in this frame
value=3 unit=mA
